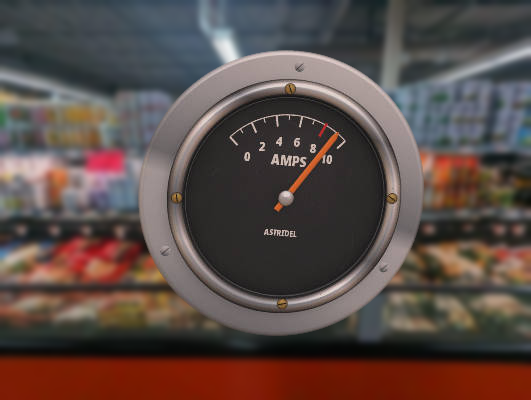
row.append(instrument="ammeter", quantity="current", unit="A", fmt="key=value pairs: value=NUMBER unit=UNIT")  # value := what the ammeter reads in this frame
value=9 unit=A
